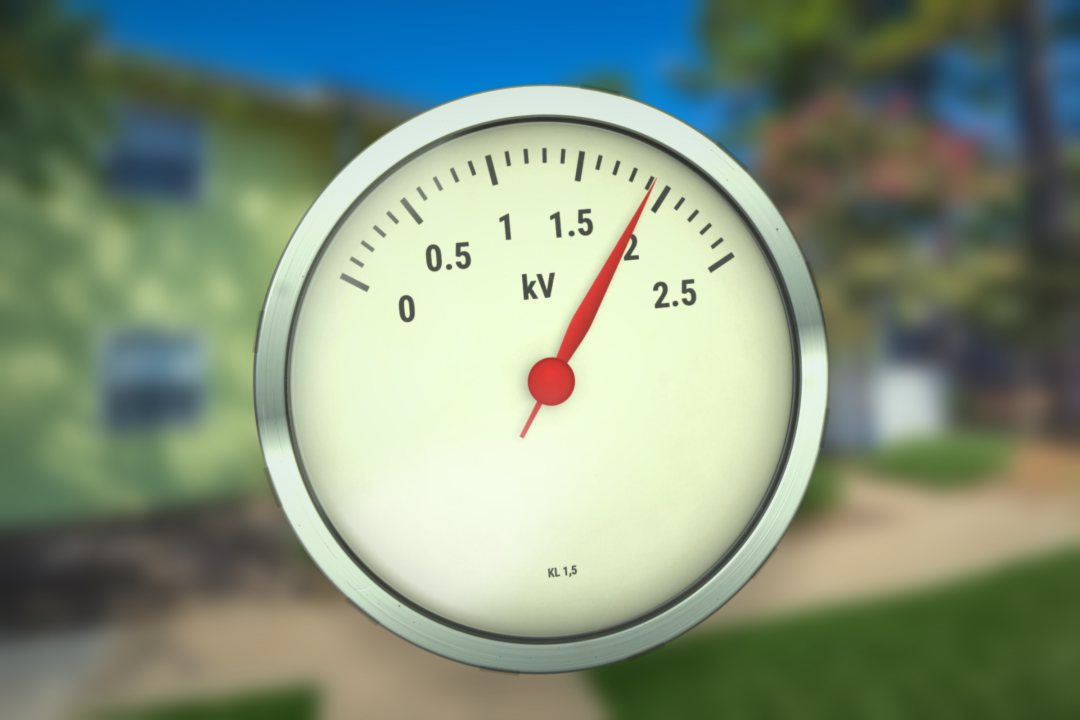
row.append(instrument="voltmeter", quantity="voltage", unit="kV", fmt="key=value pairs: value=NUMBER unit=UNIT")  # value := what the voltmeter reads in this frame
value=1.9 unit=kV
